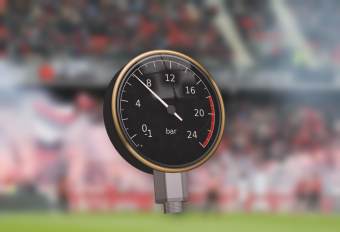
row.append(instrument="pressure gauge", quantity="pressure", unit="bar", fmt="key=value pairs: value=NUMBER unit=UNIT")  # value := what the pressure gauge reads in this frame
value=7 unit=bar
